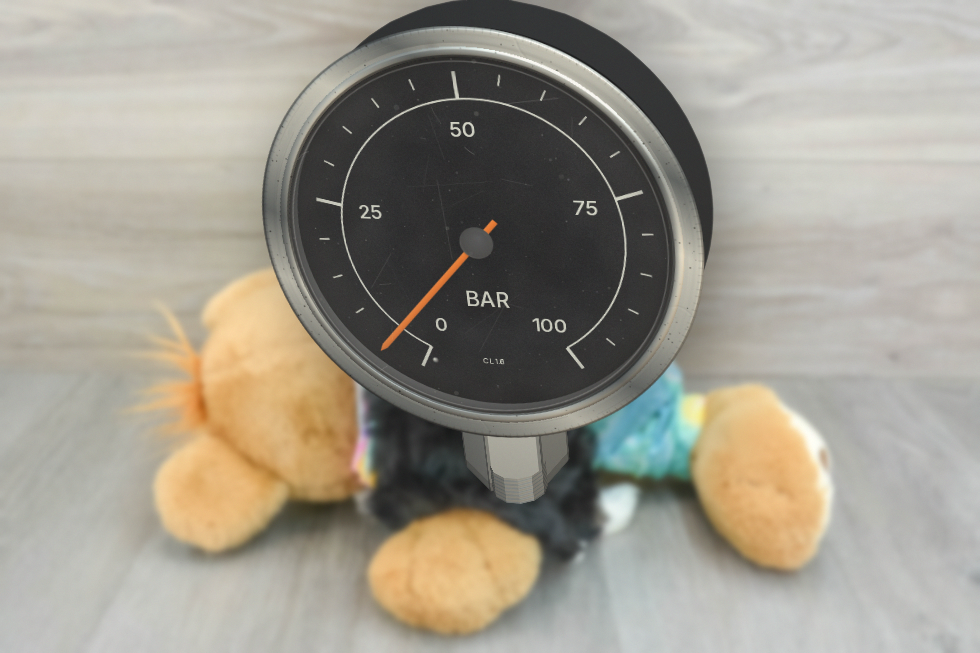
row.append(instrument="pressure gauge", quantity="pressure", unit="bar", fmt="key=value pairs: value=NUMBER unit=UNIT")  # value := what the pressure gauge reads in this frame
value=5 unit=bar
